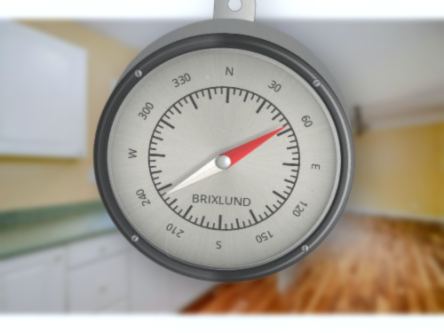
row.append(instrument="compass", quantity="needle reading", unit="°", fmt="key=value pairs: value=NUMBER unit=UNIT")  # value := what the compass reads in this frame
value=55 unit=°
